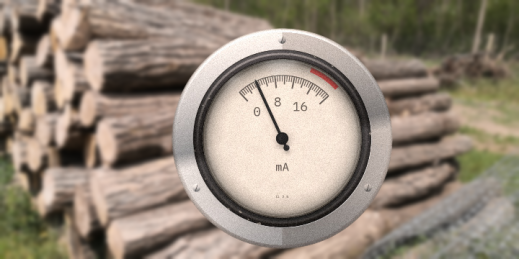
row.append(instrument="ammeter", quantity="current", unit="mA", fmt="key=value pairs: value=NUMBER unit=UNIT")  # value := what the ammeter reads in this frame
value=4 unit=mA
